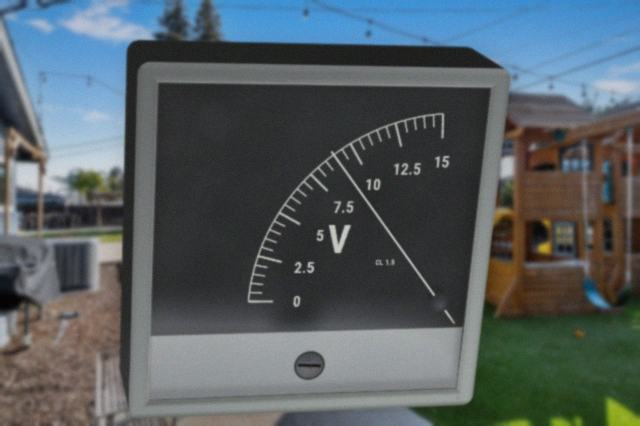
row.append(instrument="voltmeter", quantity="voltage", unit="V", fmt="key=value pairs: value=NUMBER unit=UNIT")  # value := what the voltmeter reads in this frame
value=9 unit=V
